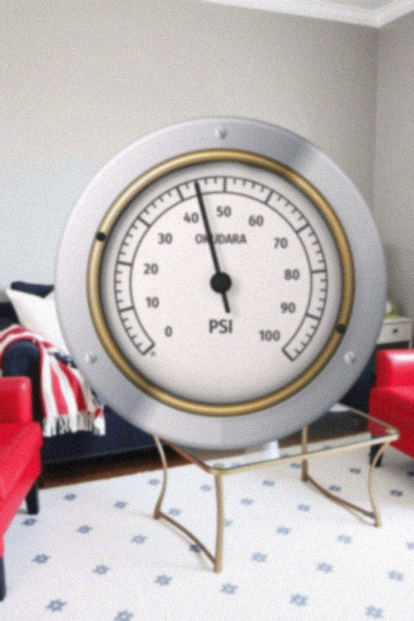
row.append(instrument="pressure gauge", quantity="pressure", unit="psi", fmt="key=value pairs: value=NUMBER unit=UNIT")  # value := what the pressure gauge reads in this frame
value=44 unit=psi
